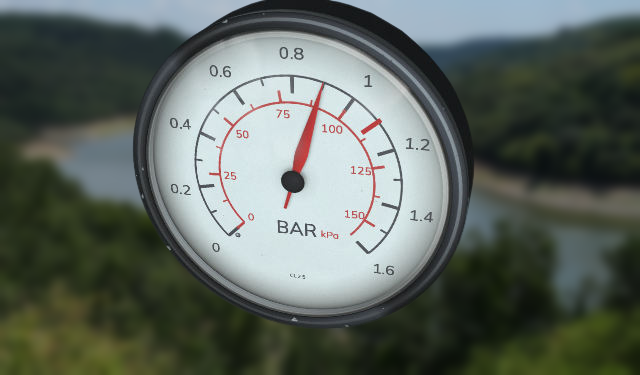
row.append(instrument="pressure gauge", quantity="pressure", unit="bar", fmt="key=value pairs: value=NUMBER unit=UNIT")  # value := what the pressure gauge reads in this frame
value=0.9 unit=bar
